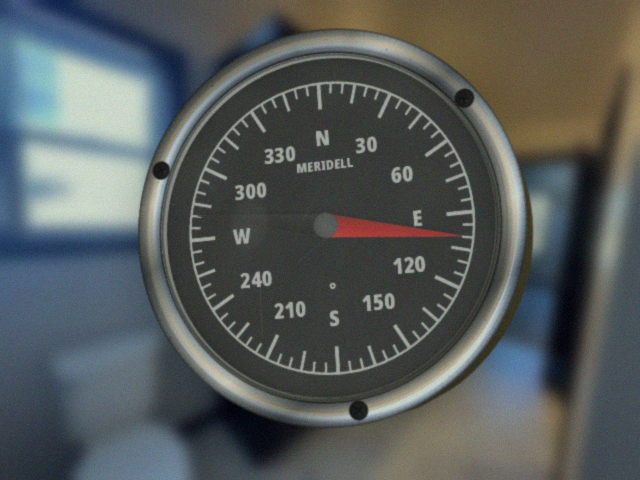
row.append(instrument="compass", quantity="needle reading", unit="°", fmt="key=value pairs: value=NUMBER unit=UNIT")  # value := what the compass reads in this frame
value=100 unit=°
